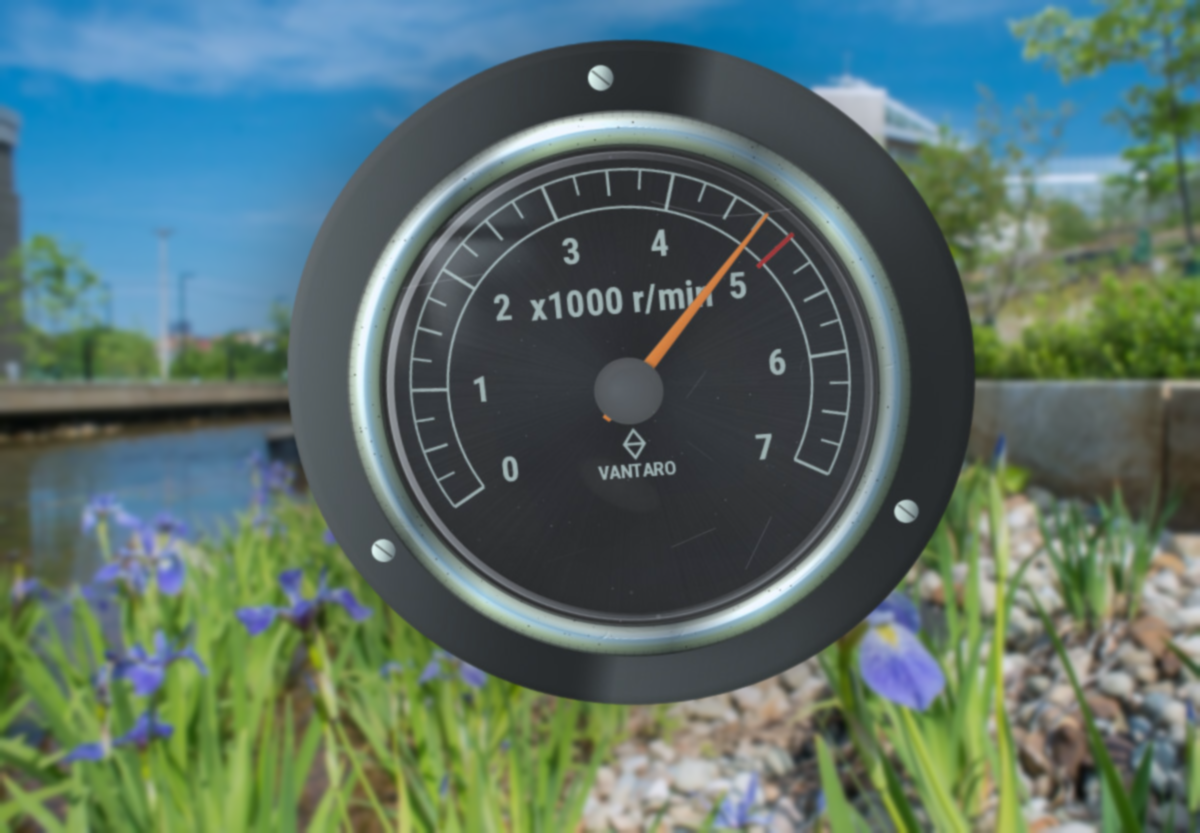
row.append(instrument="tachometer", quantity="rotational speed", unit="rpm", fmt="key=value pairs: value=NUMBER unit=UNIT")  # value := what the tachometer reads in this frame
value=4750 unit=rpm
